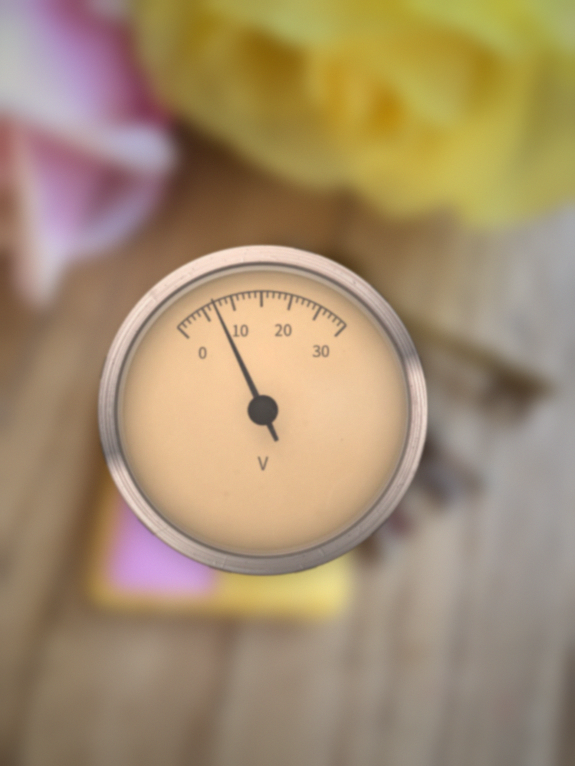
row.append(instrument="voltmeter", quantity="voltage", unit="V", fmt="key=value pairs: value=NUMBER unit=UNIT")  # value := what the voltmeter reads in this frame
value=7 unit=V
